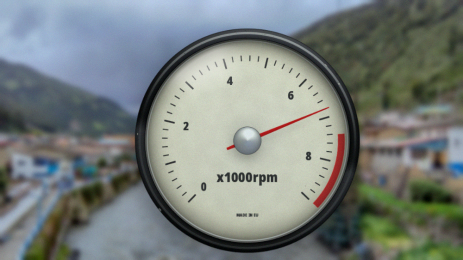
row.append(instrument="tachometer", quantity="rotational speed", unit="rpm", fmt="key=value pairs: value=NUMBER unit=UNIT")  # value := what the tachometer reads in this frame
value=6800 unit=rpm
